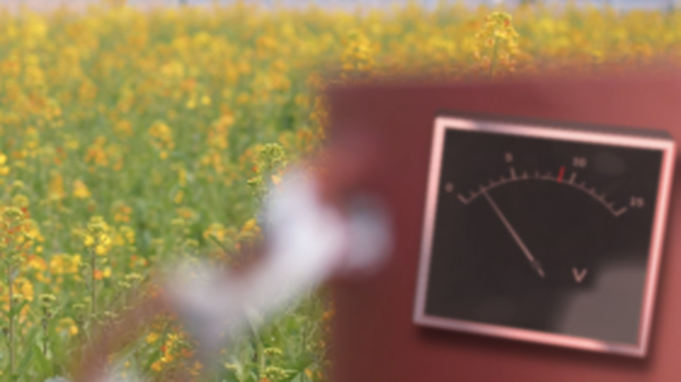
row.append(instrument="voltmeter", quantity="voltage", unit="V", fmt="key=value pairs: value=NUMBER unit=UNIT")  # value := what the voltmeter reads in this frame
value=2 unit=V
